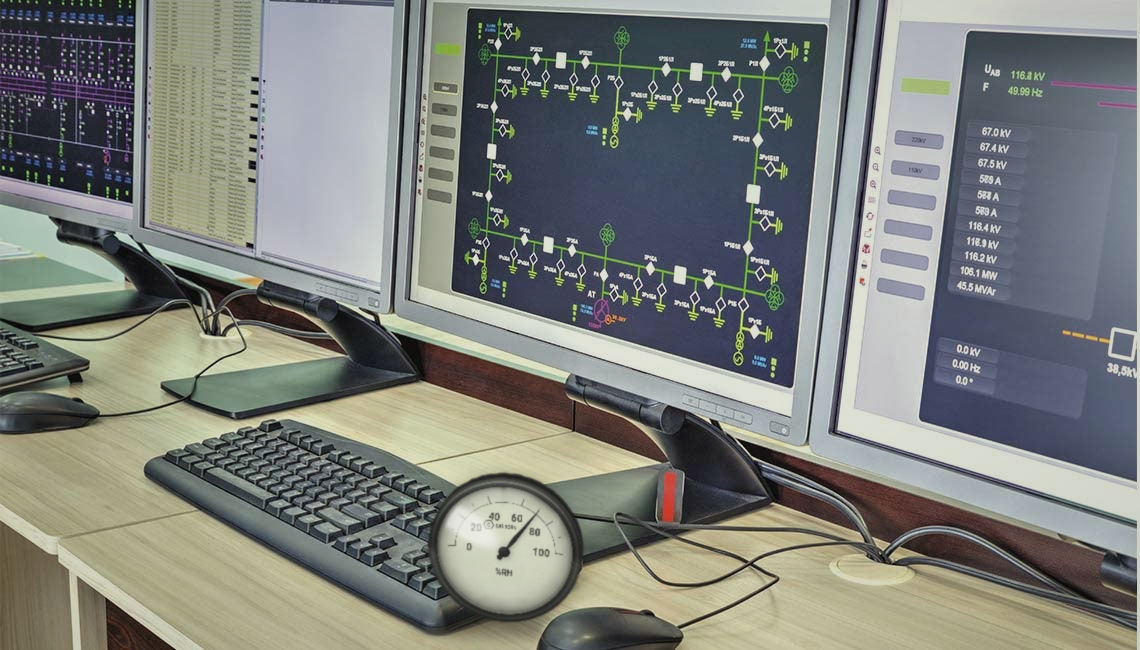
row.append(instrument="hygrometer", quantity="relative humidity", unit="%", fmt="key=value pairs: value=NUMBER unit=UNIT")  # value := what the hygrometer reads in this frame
value=70 unit=%
